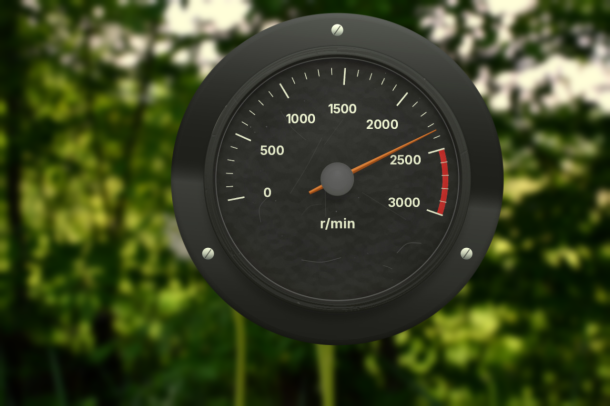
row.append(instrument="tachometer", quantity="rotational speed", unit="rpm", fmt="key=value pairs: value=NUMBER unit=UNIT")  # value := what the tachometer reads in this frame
value=2350 unit=rpm
